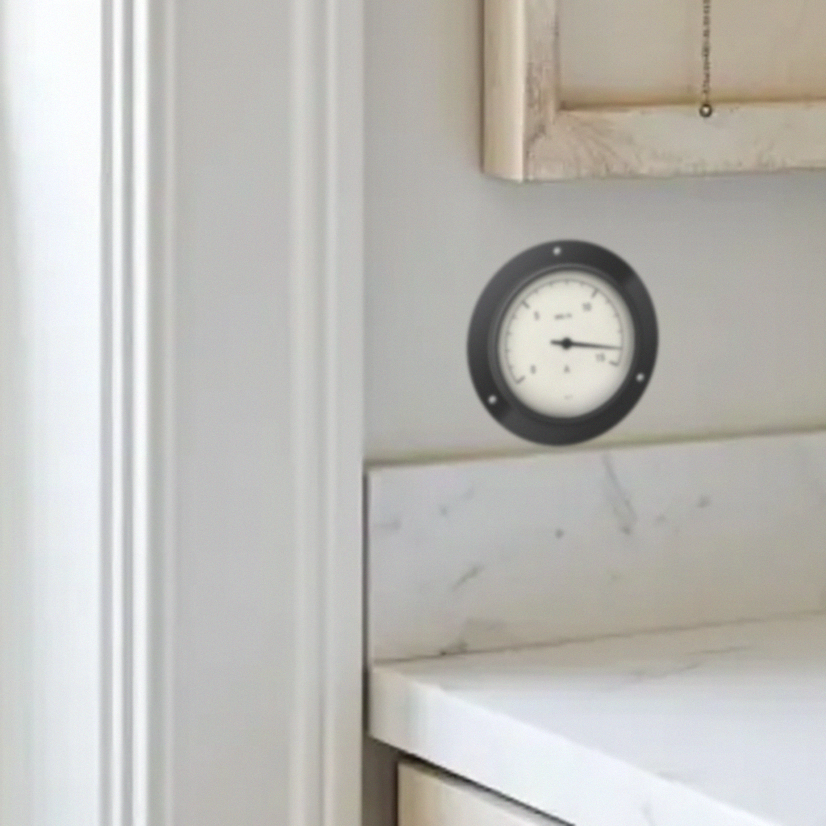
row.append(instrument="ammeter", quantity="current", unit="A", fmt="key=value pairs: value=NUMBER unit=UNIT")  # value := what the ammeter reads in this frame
value=14 unit=A
